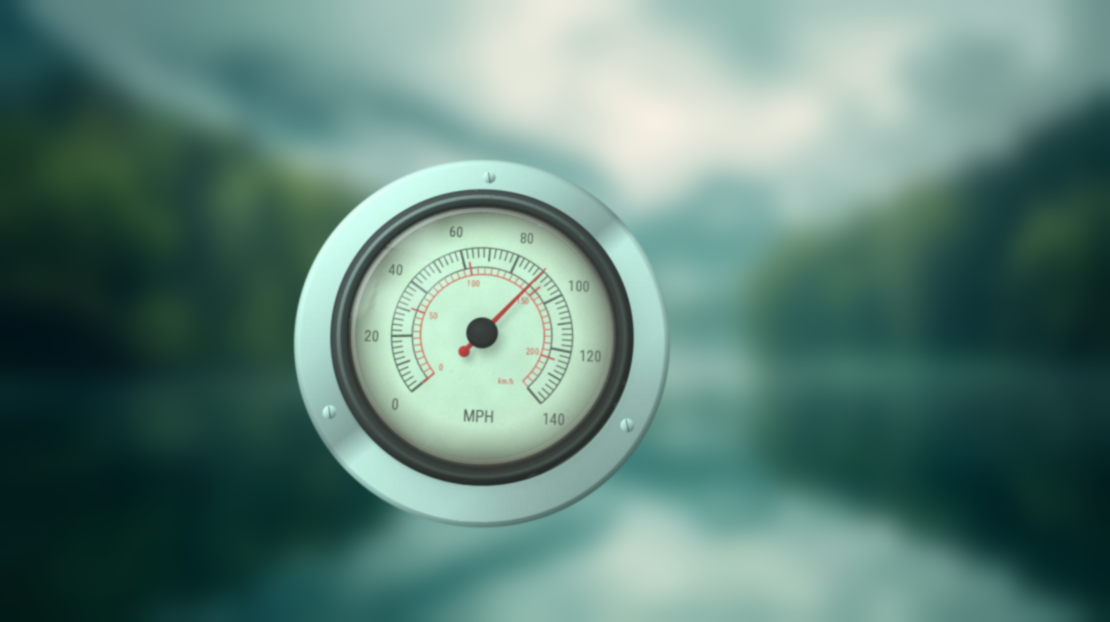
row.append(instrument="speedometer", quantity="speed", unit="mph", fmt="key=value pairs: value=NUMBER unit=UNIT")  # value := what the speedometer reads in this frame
value=90 unit=mph
